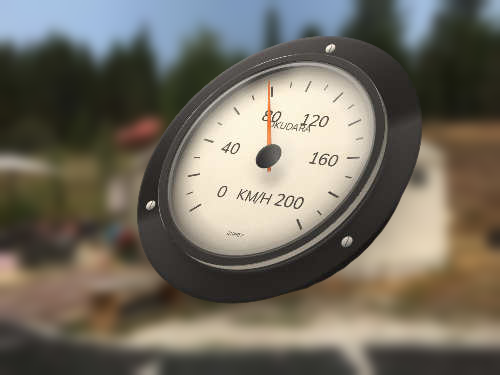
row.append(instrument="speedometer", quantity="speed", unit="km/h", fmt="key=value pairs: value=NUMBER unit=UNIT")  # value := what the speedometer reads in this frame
value=80 unit=km/h
